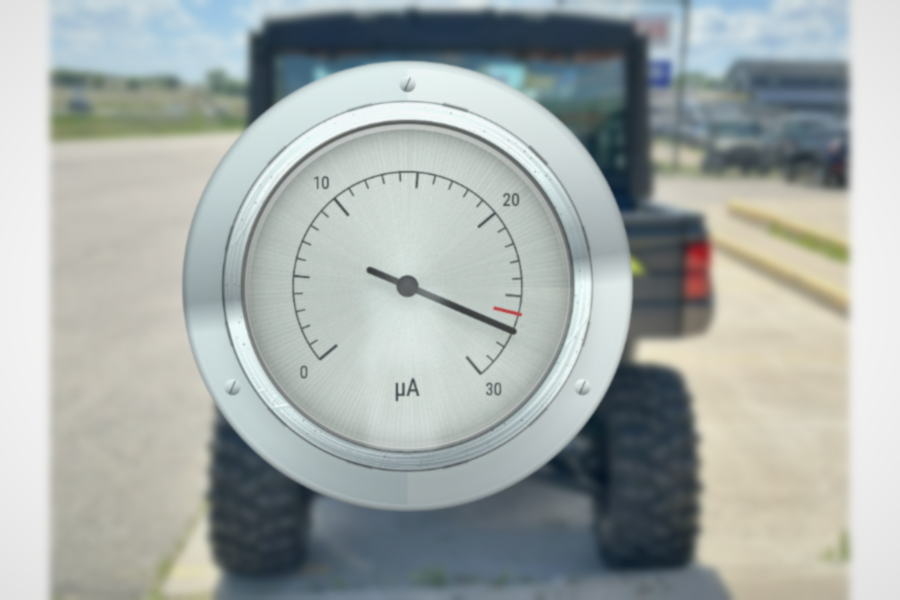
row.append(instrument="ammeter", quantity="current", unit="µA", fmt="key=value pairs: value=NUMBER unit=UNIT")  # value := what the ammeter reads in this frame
value=27 unit=µA
